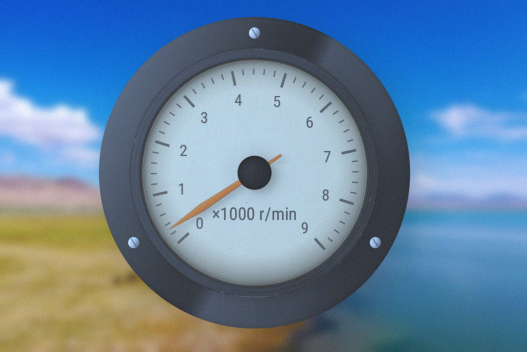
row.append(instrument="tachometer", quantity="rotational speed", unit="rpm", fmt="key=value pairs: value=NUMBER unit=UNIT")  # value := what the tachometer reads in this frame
value=300 unit=rpm
